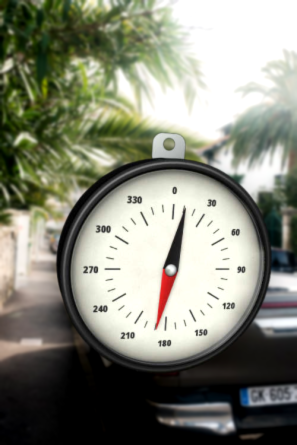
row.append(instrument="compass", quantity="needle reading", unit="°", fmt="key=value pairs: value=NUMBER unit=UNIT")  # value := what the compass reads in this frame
value=190 unit=°
